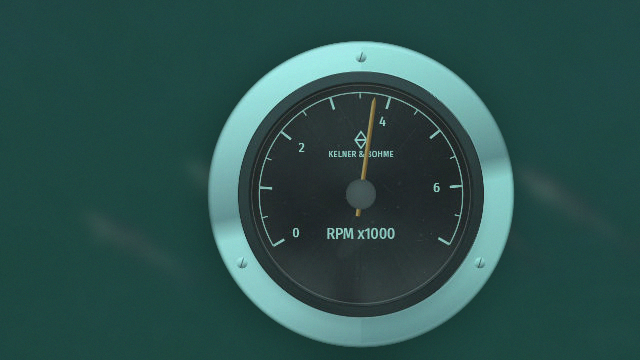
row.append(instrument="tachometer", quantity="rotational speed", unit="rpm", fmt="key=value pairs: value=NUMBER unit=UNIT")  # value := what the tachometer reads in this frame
value=3750 unit=rpm
